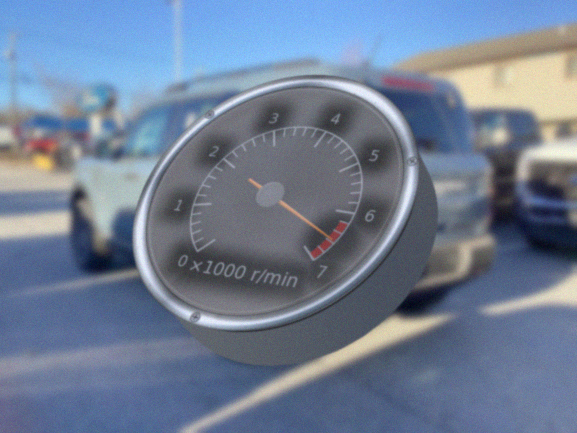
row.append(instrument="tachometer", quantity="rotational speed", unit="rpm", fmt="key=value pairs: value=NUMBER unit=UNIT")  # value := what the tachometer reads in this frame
value=6600 unit=rpm
